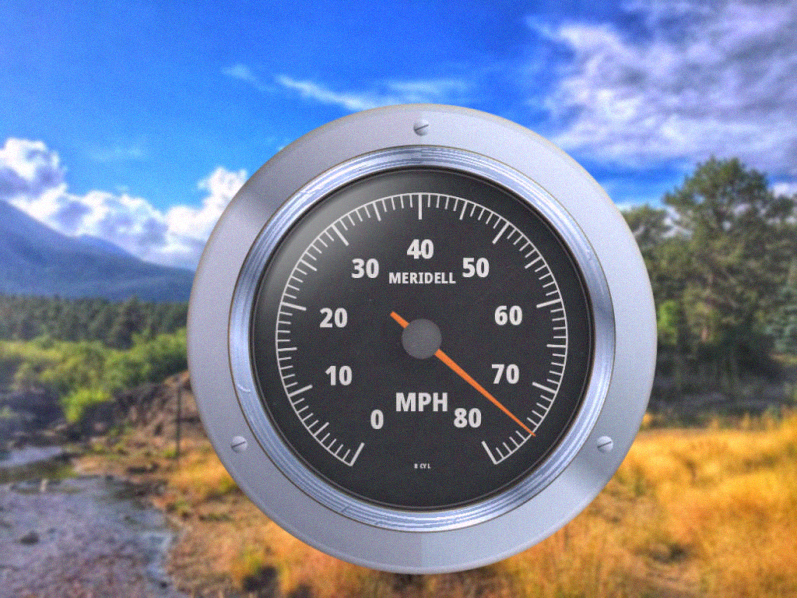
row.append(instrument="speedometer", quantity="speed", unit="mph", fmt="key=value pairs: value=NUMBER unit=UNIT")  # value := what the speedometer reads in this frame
value=75 unit=mph
